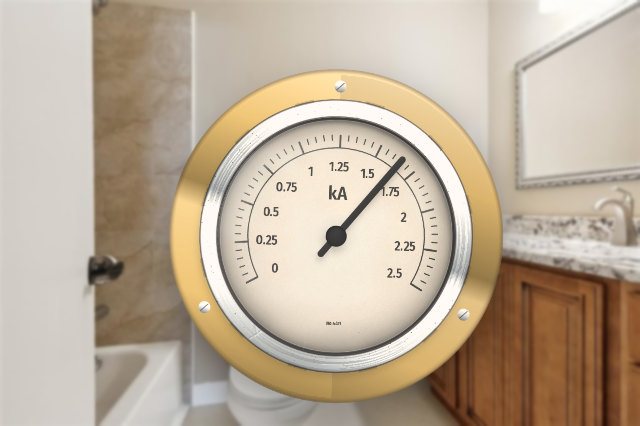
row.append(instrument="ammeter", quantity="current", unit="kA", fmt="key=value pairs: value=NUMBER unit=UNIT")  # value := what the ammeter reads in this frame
value=1.65 unit=kA
